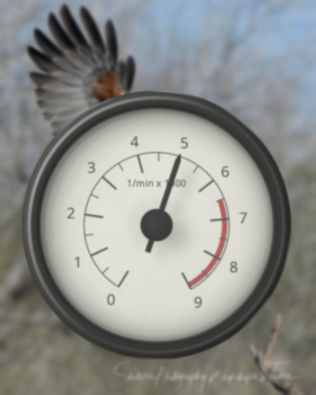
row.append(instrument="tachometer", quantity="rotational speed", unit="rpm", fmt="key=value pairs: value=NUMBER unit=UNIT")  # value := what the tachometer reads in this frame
value=5000 unit=rpm
